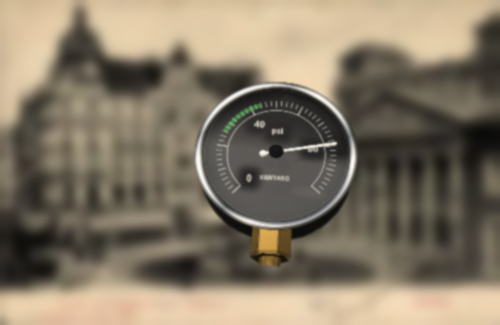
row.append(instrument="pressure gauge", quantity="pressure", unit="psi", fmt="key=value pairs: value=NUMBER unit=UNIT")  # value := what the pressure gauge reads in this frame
value=80 unit=psi
